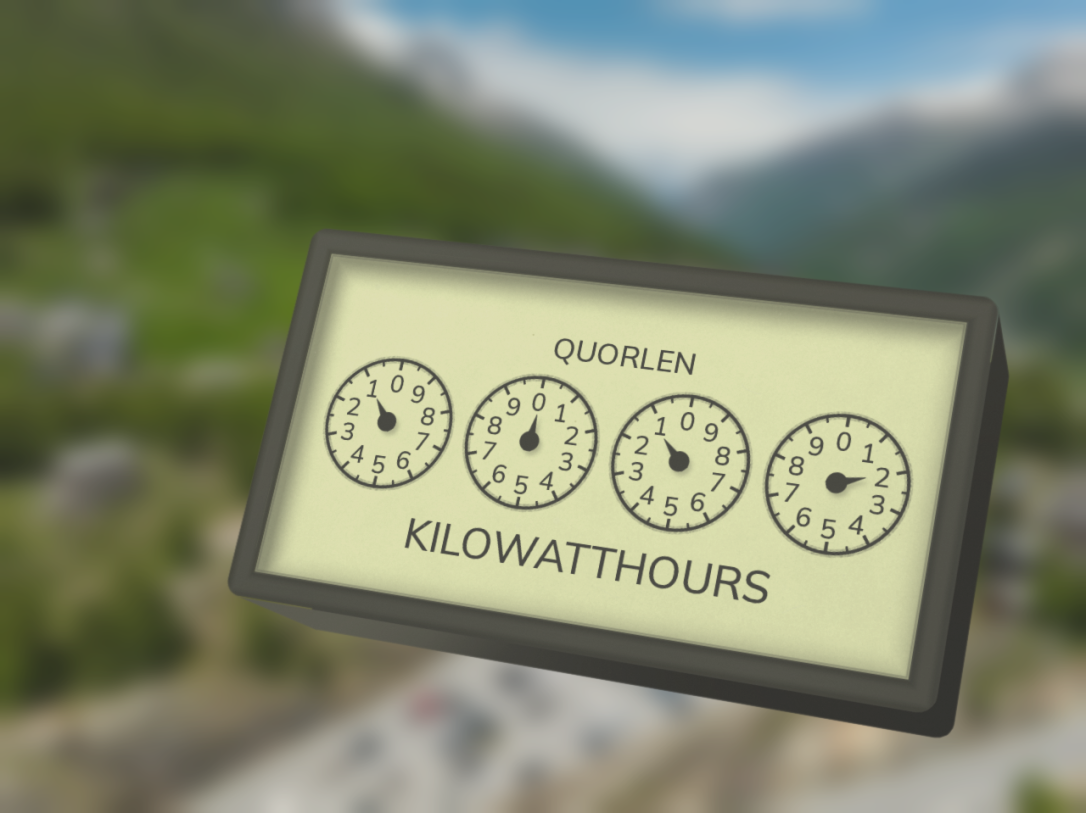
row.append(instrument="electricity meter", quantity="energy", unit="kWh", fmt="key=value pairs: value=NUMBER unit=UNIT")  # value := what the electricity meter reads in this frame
value=1012 unit=kWh
